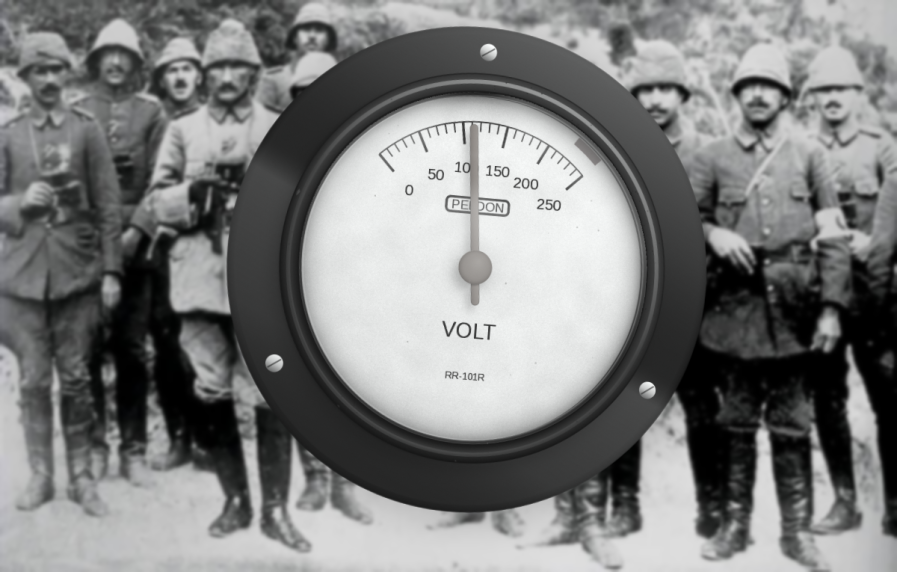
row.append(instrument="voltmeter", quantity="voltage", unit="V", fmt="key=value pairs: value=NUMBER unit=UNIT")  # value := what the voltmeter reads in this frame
value=110 unit=V
